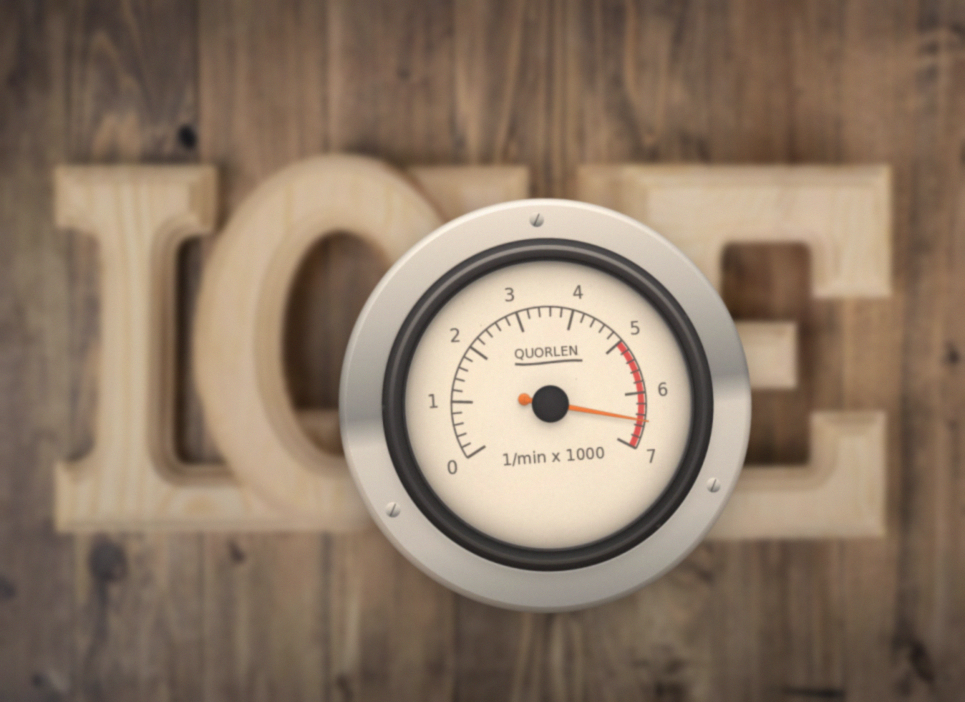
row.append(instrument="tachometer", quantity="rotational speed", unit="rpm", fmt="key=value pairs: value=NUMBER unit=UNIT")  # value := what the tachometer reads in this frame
value=6500 unit=rpm
